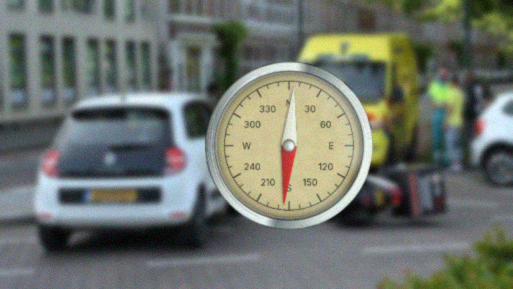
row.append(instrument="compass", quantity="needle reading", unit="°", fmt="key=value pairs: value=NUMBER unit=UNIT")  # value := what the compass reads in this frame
value=185 unit=°
